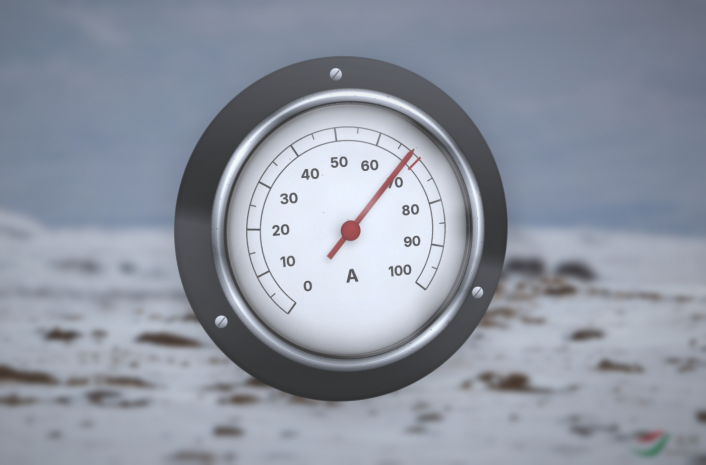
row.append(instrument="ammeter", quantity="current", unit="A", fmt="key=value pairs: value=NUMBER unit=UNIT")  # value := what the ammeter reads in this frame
value=67.5 unit=A
